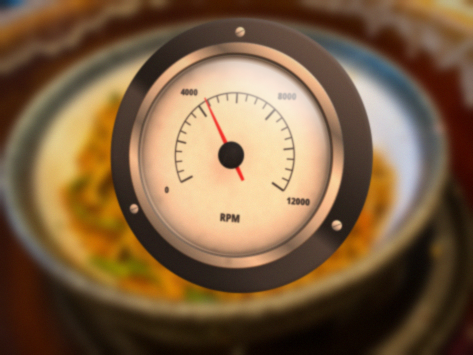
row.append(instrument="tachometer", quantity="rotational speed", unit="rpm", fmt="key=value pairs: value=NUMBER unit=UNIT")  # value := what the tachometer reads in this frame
value=4500 unit=rpm
